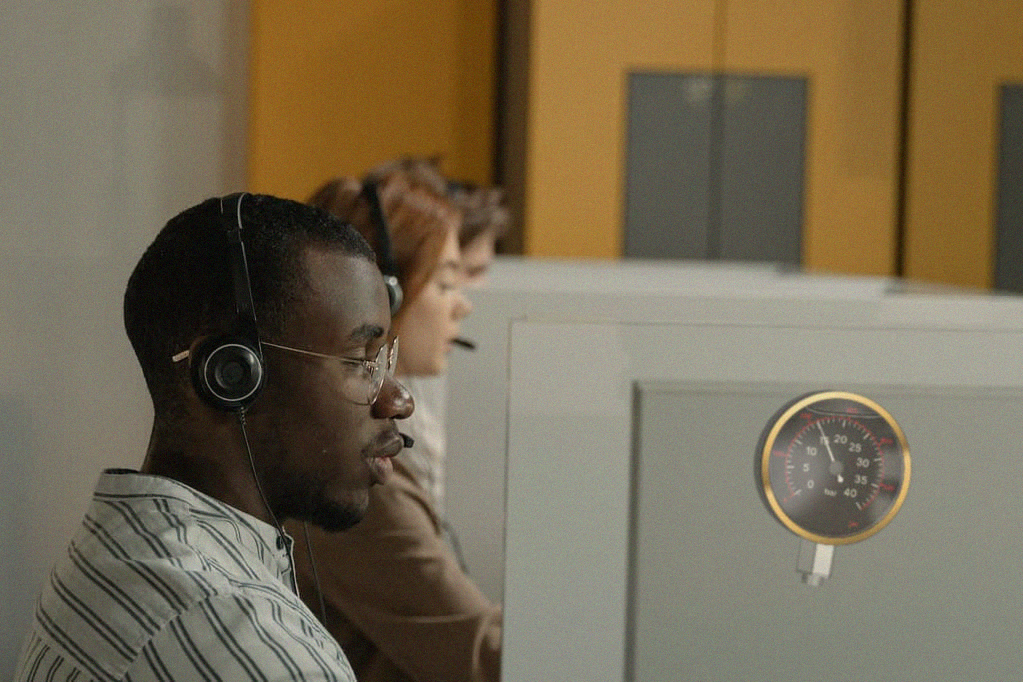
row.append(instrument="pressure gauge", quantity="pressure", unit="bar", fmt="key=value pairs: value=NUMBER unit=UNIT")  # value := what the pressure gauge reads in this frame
value=15 unit=bar
